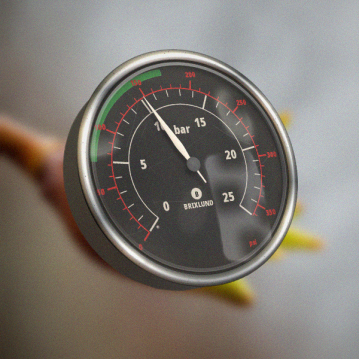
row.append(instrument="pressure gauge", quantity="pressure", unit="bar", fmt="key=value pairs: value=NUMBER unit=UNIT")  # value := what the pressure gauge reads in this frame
value=10 unit=bar
